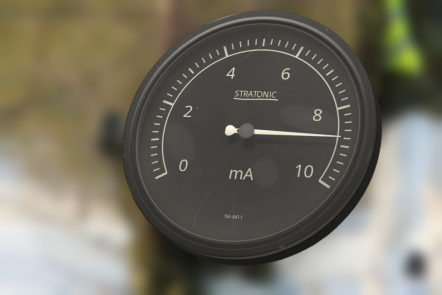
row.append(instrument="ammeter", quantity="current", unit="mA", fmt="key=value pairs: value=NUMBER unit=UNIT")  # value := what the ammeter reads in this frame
value=8.8 unit=mA
